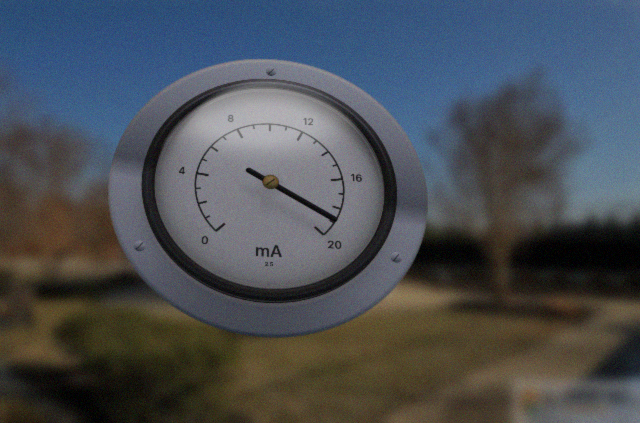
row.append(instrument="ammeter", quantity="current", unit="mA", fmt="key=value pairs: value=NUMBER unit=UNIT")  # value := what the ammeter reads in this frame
value=19 unit=mA
